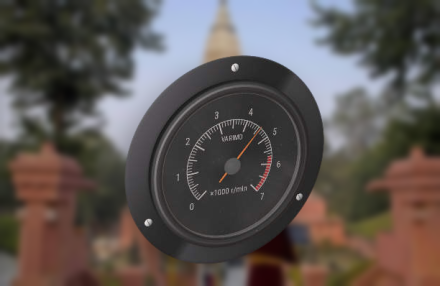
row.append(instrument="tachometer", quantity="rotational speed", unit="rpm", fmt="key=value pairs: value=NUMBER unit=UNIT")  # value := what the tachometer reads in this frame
value=4500 unit=rpm
